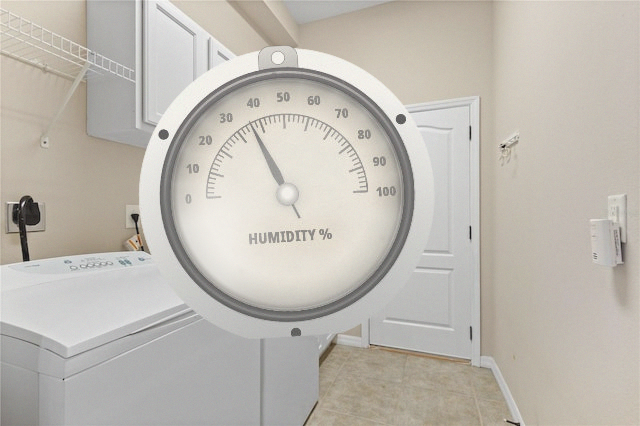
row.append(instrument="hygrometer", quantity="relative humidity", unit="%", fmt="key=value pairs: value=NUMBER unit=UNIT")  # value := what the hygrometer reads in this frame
value=36 unit=%
